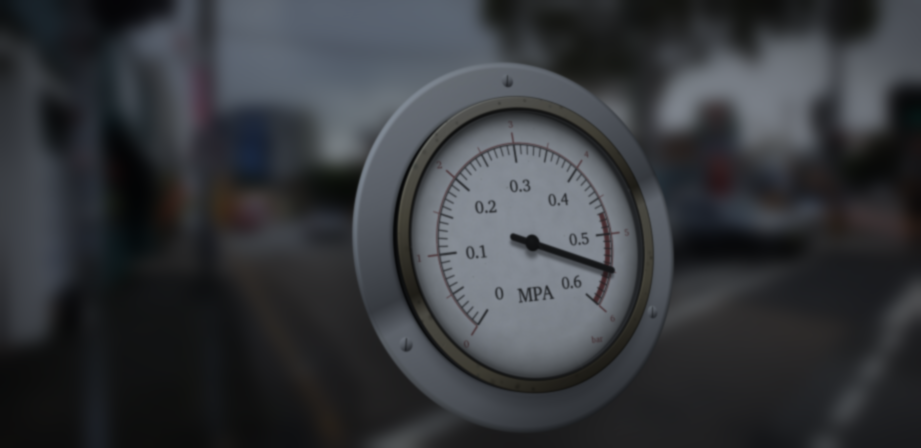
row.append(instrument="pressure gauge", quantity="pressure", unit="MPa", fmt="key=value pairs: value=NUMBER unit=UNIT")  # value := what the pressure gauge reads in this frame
value=0.55 unit=MPa
